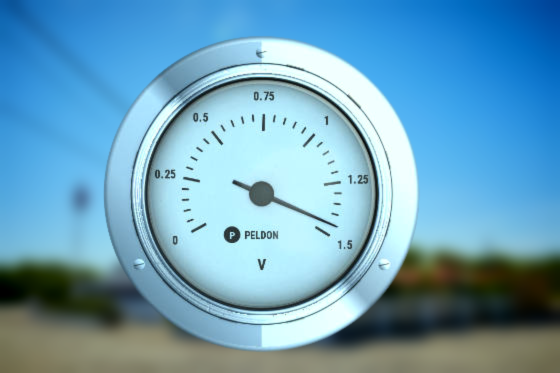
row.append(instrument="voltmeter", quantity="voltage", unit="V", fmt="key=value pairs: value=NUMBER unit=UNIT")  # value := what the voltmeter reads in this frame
value=1.45 unit=V
